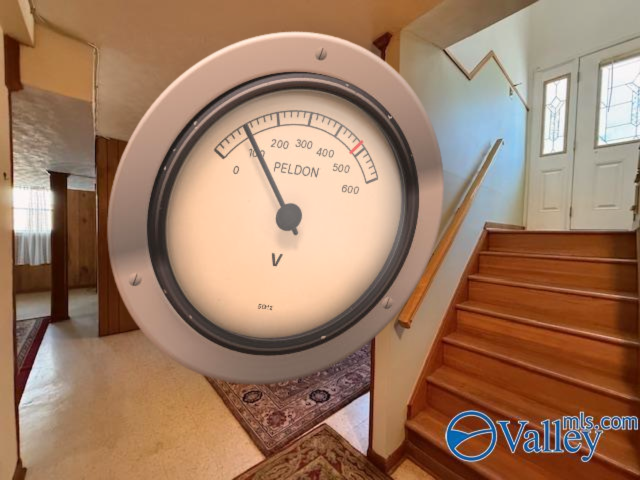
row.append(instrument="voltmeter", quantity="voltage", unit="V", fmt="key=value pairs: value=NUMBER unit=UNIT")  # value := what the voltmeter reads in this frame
value=100 unit=V
